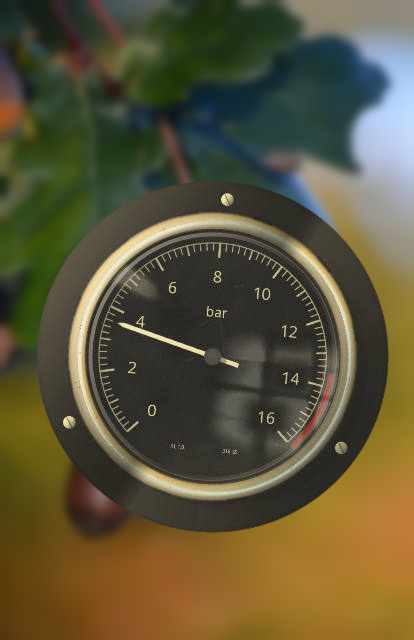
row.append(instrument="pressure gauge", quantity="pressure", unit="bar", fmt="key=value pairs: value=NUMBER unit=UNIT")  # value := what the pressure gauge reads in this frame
value=3.6 unit=bar
